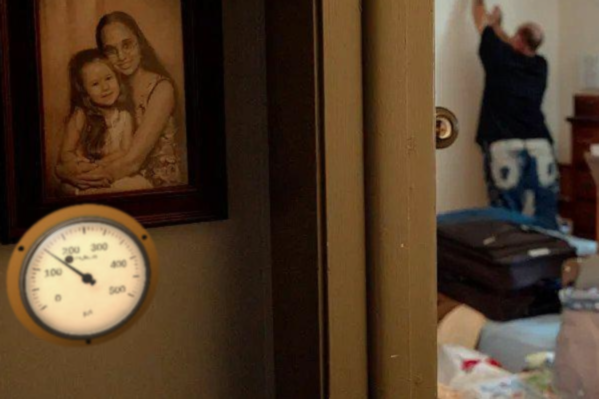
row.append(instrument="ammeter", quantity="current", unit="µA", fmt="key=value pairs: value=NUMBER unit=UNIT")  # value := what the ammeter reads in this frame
value=150 unit=µA
